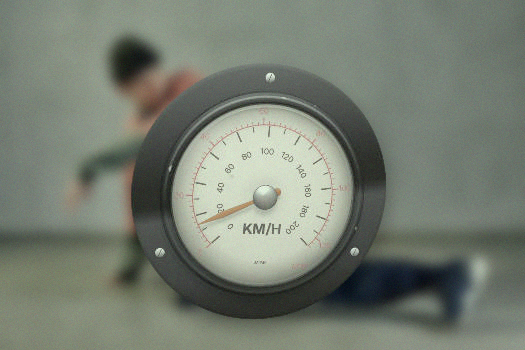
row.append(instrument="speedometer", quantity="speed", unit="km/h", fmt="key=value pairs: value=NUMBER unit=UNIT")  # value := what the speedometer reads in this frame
value=15 unit=km/h
